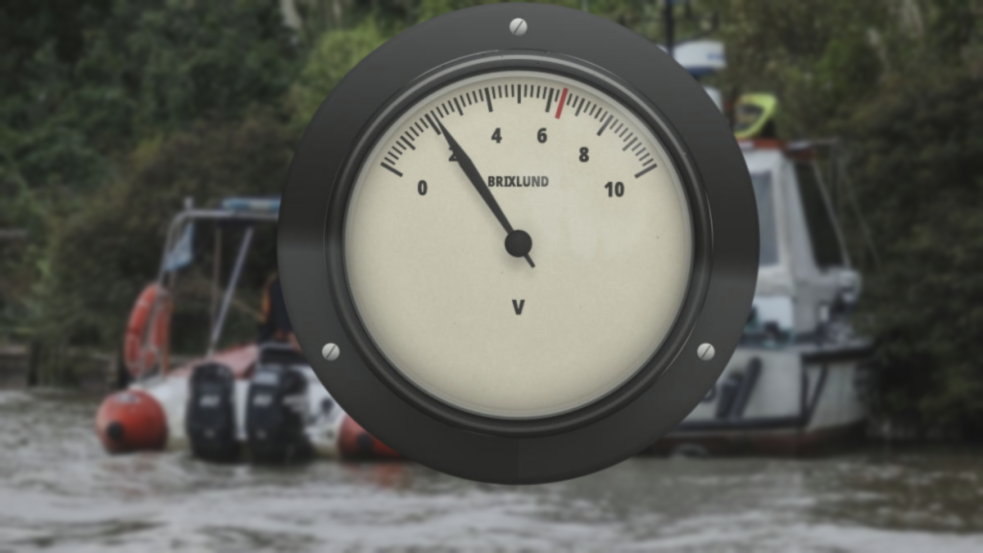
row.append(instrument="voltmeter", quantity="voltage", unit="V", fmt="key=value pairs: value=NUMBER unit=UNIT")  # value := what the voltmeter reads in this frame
value=2.2 unit=V
